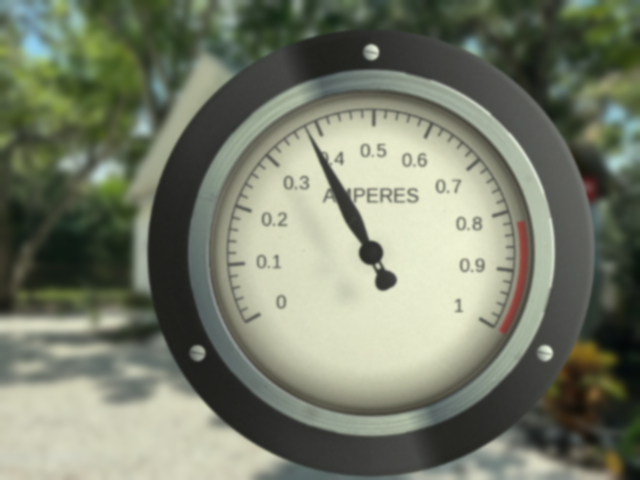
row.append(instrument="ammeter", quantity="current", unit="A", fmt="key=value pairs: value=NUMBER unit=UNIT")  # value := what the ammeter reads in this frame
value=0.38 unit=A
